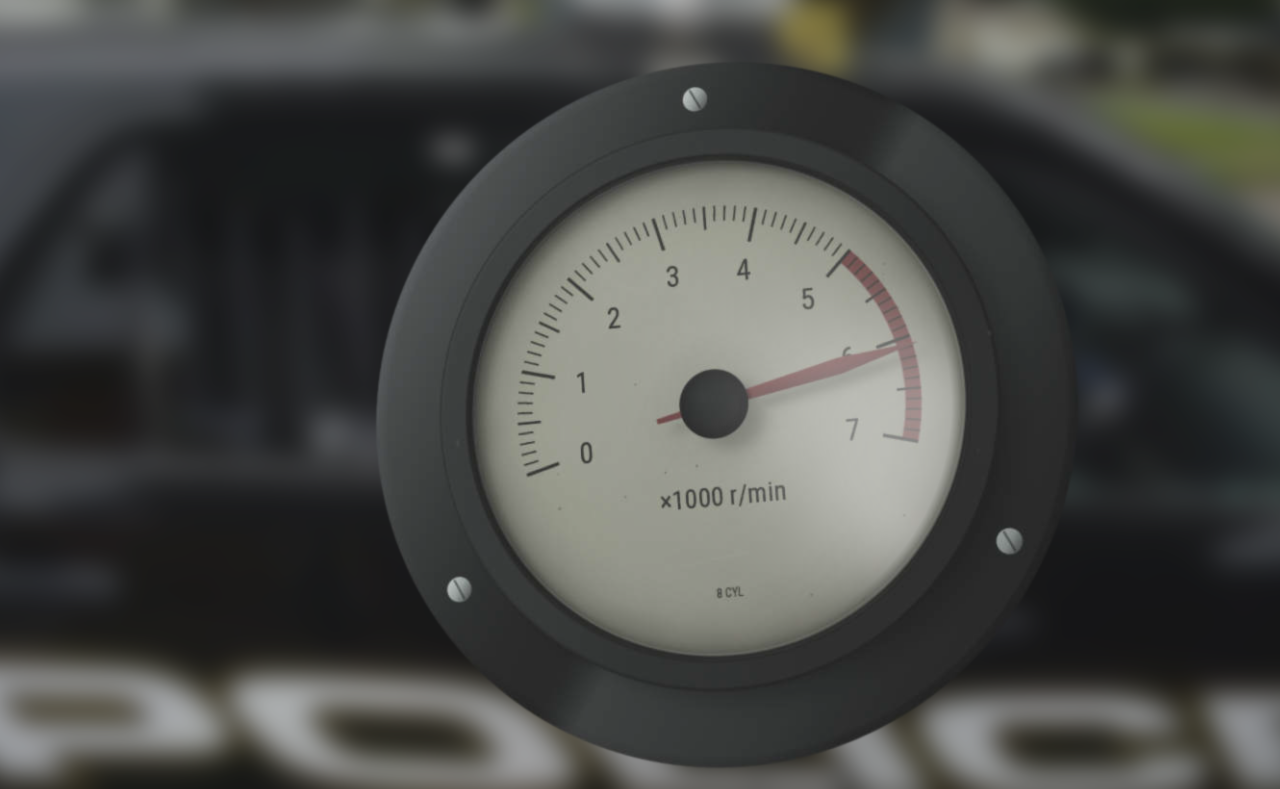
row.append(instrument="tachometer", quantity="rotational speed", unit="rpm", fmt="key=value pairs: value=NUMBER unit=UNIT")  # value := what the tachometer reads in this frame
value=6100 unit=rpm
